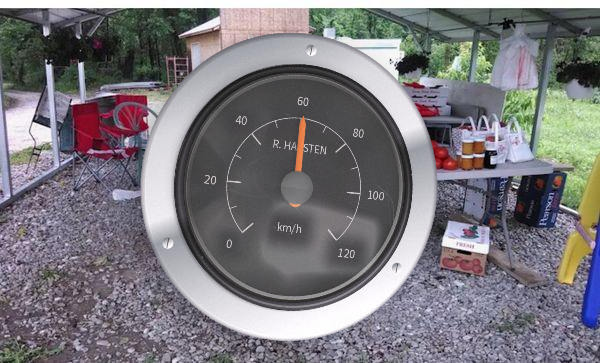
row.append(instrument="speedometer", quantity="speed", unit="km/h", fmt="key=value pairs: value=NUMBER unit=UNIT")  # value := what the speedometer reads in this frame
value=60 unit=km/h
